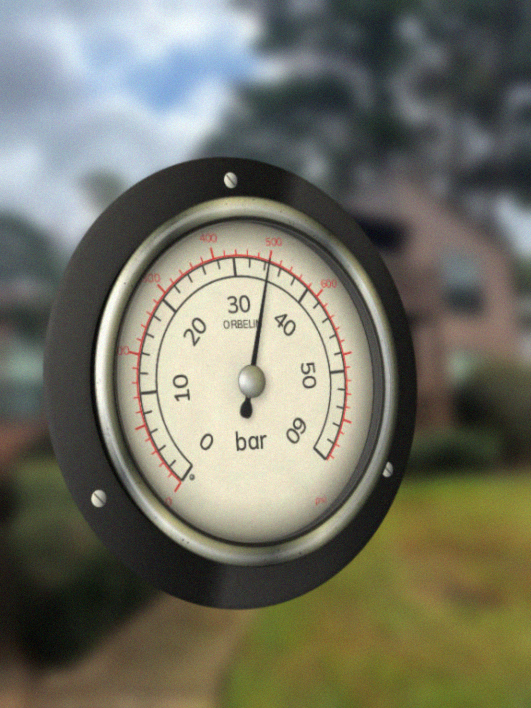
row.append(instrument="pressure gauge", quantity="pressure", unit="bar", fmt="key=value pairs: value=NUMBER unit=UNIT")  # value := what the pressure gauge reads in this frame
value=34 unit=bar
